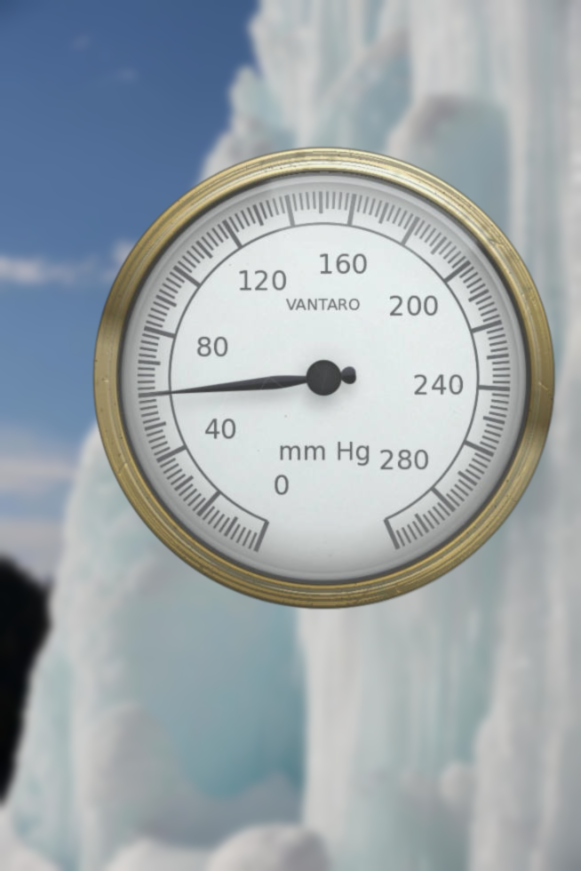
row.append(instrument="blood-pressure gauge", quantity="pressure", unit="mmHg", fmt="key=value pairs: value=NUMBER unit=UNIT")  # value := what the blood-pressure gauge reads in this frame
value=60 unit=mmHg
